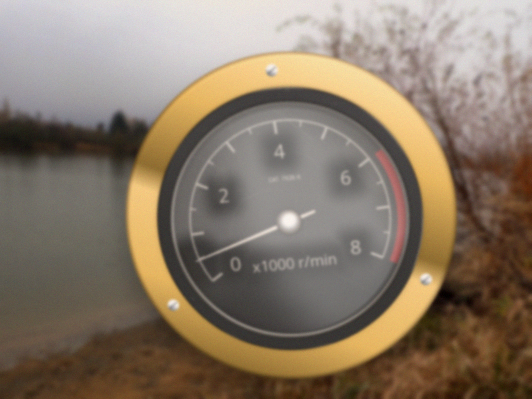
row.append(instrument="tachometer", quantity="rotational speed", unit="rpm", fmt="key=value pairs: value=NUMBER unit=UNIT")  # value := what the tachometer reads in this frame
value=500 unit=rpm
